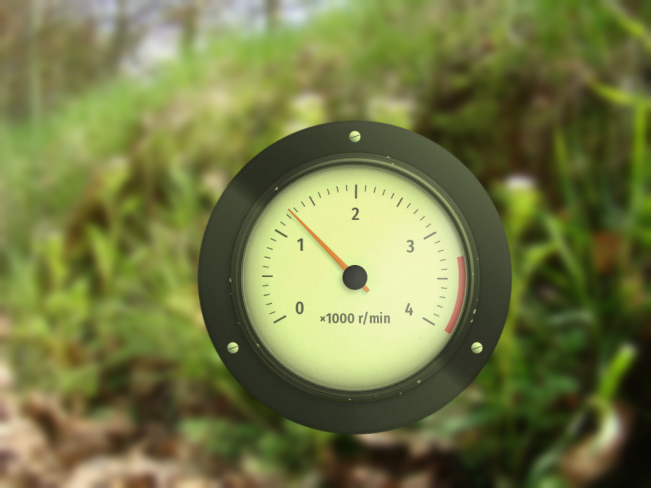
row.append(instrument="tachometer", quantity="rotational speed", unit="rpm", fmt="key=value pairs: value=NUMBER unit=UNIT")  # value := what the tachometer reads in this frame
value=1250 unit=rpm
